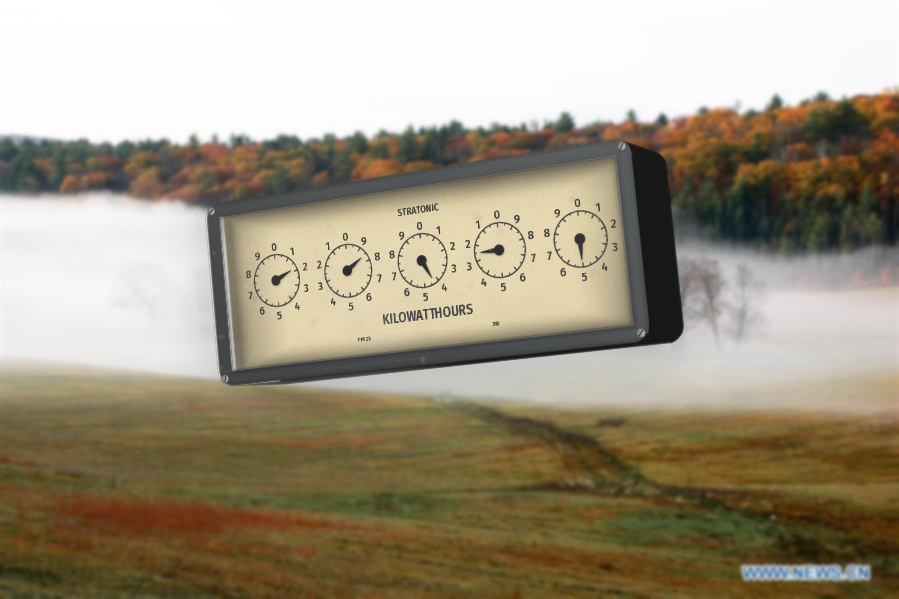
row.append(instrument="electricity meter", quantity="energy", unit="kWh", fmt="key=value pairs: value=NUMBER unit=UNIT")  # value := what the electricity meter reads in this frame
value=18425 unit=kWh
